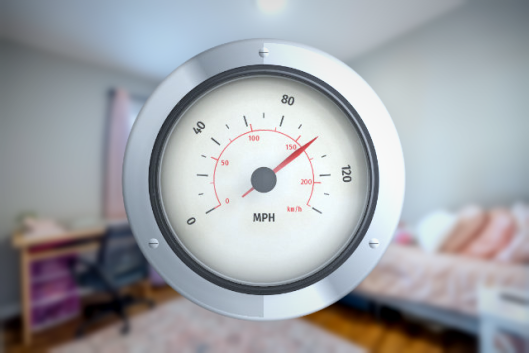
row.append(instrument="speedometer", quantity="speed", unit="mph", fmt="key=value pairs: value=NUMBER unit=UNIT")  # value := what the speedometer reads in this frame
value=100 unit=mph
